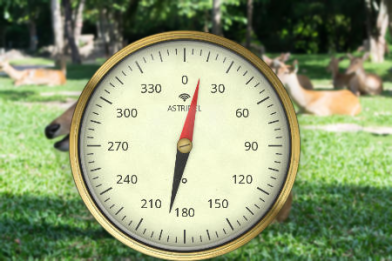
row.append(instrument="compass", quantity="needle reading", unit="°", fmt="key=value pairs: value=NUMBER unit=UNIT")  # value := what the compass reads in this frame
value=12.5 unit=°
